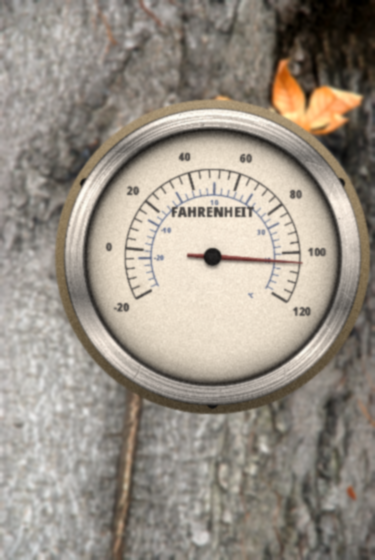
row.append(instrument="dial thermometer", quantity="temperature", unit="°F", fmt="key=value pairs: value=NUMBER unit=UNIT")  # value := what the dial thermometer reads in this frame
value=104 unit=°F
